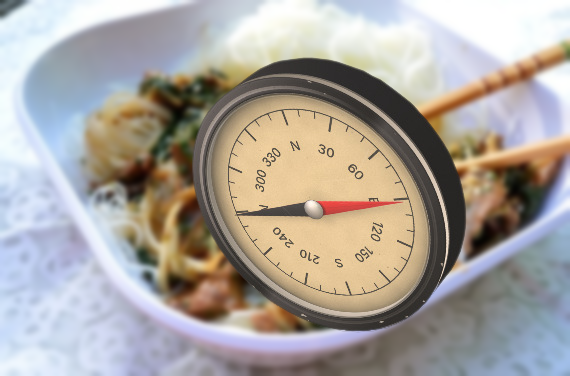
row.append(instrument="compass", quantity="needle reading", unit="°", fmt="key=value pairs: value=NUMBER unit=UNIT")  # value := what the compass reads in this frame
value=90 unit=°
